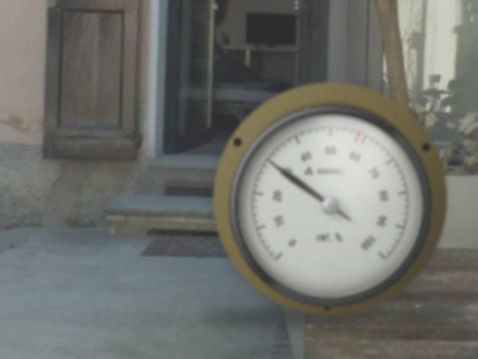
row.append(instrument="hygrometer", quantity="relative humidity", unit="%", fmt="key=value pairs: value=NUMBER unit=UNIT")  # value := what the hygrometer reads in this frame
value=30 unit=%
